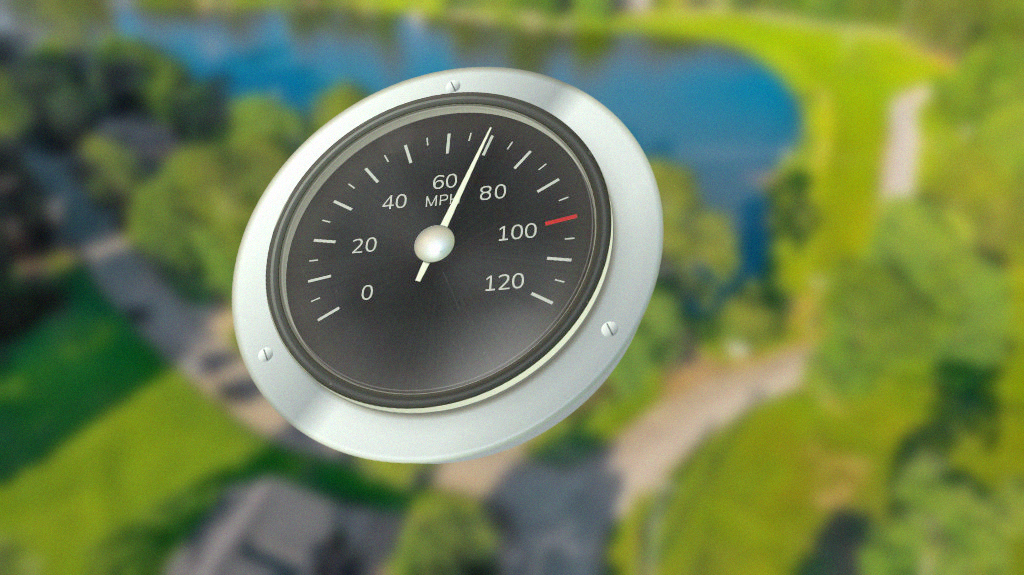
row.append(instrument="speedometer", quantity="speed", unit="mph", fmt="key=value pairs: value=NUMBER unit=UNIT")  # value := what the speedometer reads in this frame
value=70 unit=mph
